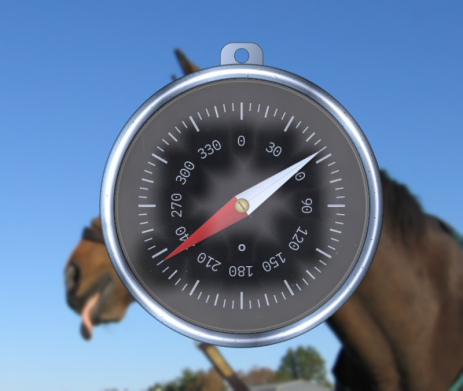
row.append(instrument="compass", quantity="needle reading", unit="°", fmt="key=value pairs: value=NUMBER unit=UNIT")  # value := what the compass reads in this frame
value=235 unit=°
